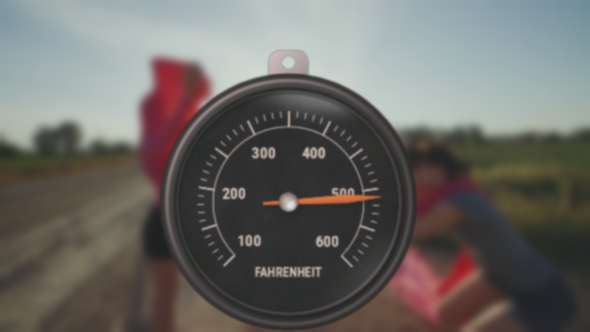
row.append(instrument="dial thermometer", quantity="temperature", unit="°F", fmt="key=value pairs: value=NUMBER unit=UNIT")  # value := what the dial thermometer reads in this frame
value=510 unit=°F
